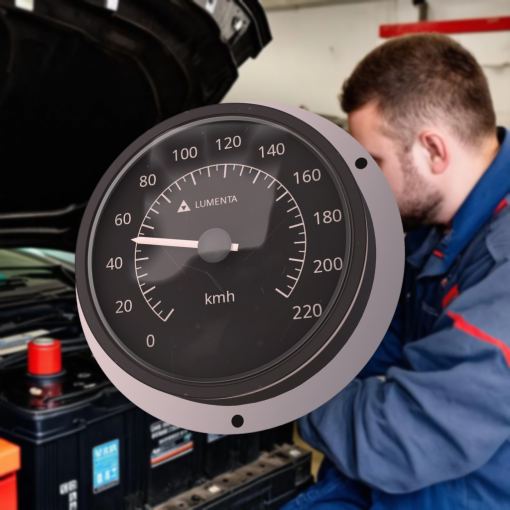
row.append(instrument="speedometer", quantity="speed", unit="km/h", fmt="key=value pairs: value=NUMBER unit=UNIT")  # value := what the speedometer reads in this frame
value=50 unit=km/h
